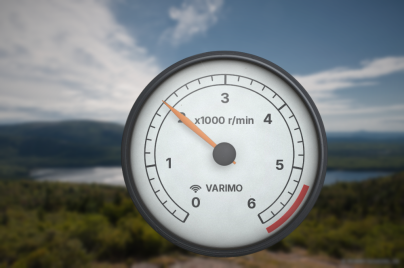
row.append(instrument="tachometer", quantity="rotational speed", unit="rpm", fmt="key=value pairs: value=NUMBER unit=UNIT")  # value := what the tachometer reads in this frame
value=2000 unit=rpm
